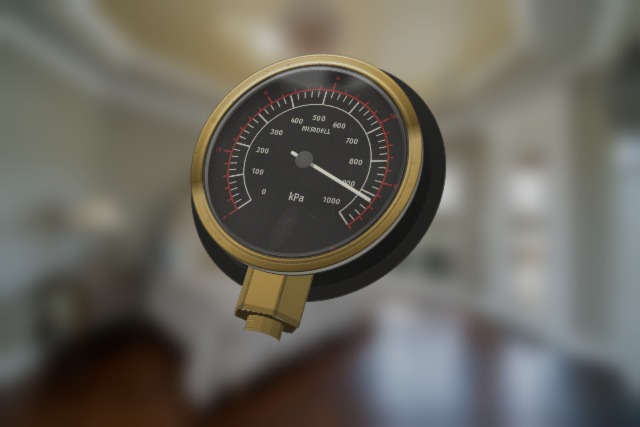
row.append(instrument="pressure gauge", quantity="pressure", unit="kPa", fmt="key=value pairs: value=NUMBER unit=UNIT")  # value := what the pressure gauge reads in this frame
value=920 unit=kPa
